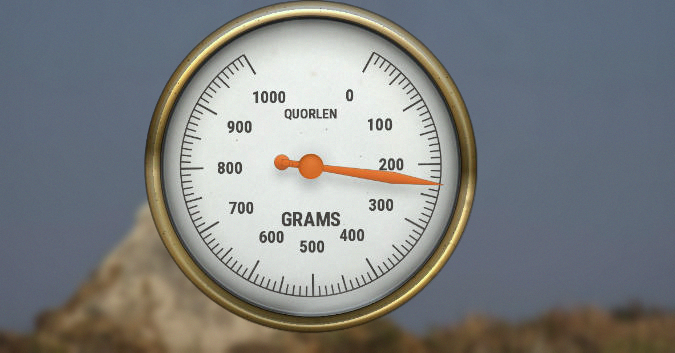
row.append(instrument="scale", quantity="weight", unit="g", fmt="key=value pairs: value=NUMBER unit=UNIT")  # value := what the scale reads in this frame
value=230 unit=g
